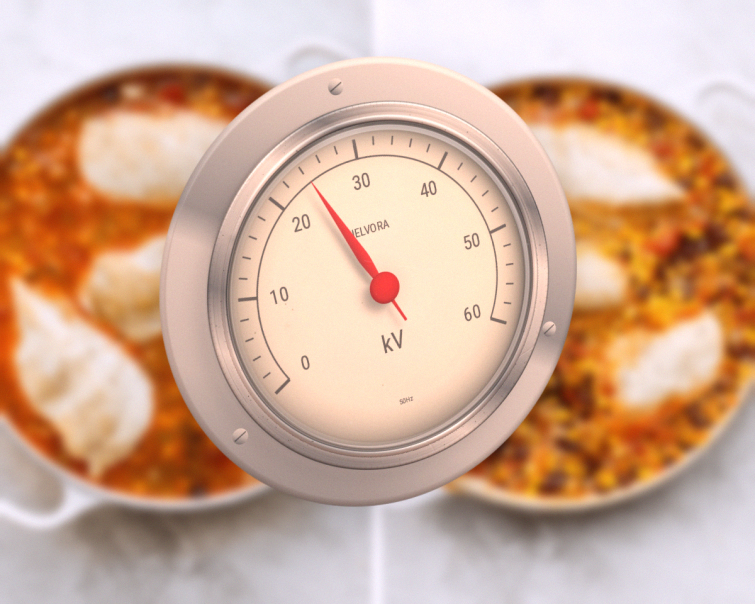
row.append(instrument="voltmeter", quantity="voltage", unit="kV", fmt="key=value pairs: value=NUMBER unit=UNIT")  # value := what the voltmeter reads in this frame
value=24 unit=kV
